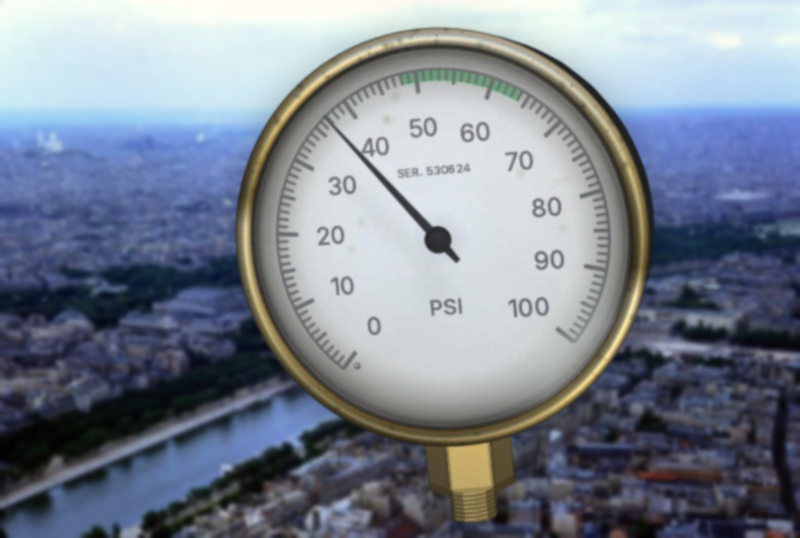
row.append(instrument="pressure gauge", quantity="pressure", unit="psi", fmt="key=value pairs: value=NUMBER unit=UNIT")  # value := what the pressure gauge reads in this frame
value=37 unit=psi
